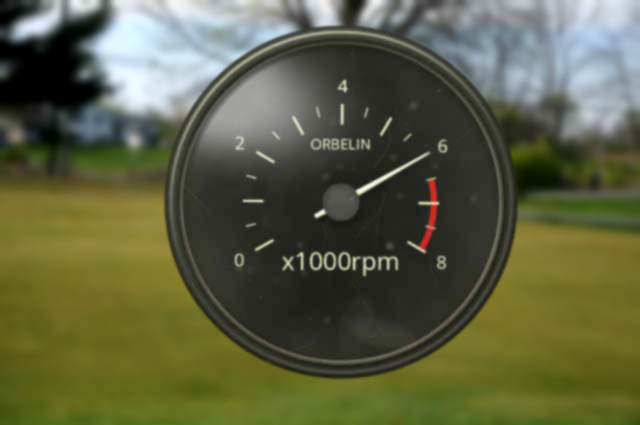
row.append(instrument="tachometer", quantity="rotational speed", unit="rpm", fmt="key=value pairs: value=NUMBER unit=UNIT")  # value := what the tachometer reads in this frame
value=6000 unit=rpm
